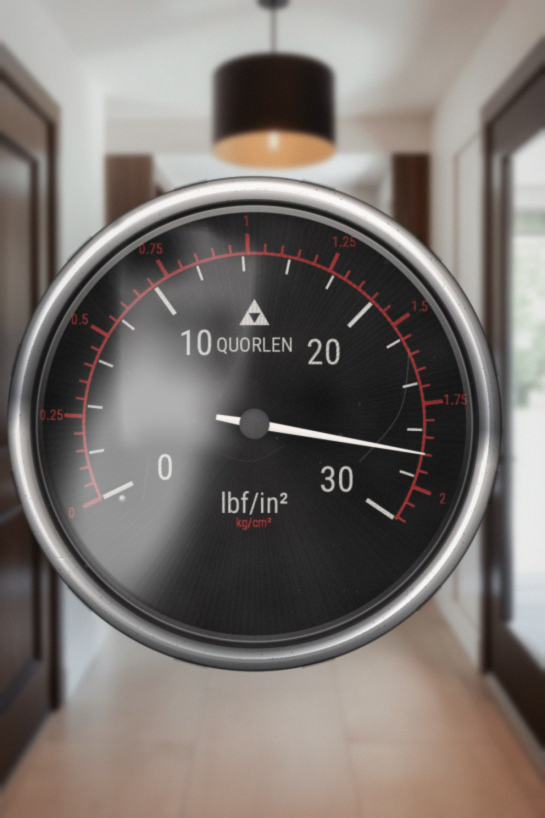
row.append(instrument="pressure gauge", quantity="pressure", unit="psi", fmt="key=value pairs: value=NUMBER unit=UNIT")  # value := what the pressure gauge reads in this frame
value=27 unit=psi
